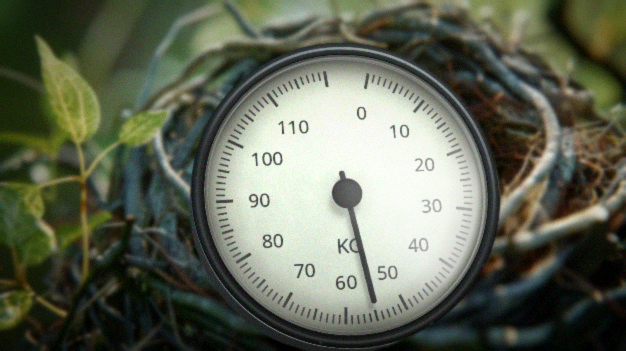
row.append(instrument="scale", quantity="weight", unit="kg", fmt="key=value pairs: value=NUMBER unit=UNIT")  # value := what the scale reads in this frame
value=55 unit=kg
